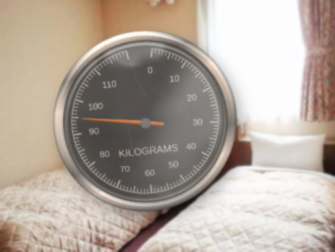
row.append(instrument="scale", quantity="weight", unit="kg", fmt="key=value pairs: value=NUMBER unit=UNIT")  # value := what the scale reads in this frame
value=95 unit=kg
